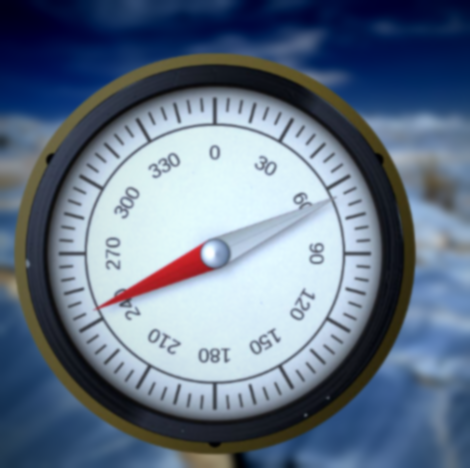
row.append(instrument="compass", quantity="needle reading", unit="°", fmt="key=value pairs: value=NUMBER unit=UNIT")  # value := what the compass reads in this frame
value=245 unit=°
